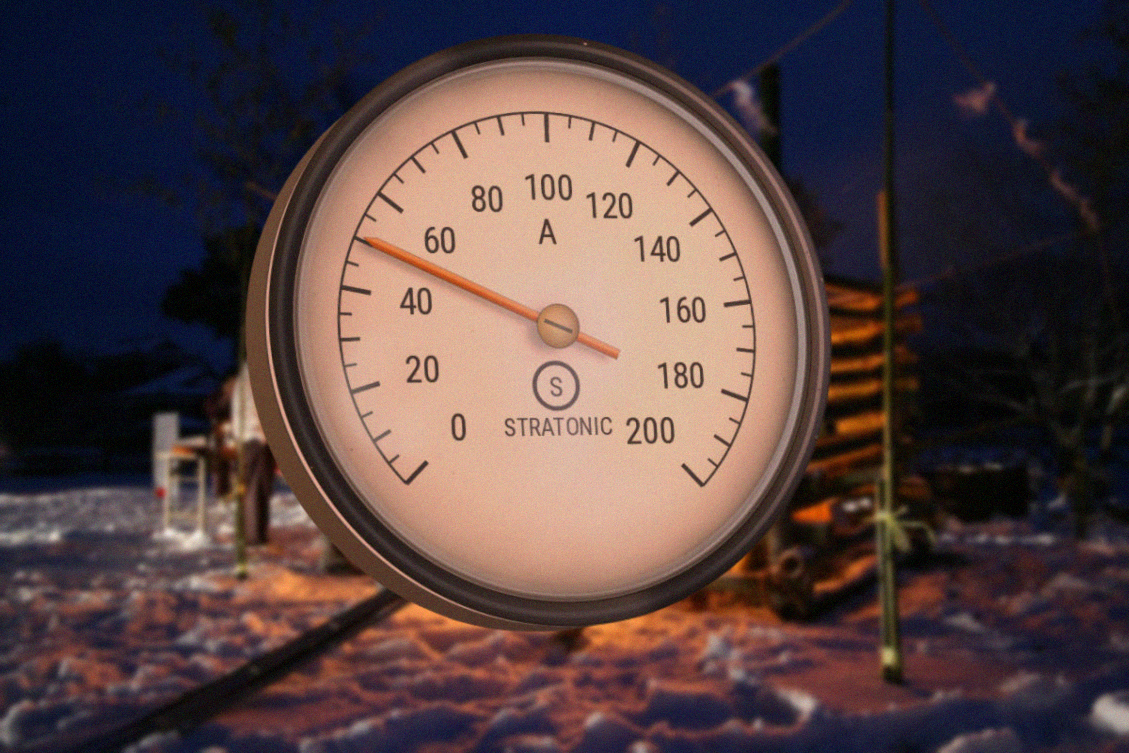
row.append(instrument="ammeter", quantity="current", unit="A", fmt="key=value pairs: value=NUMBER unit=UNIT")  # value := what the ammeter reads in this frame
value=50 unit=A
